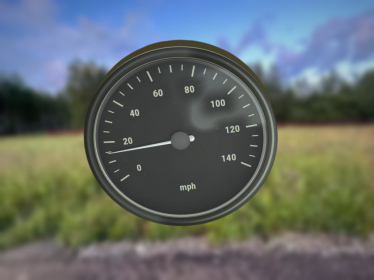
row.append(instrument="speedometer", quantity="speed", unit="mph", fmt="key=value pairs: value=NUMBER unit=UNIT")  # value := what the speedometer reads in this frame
value=15 unit=mph
